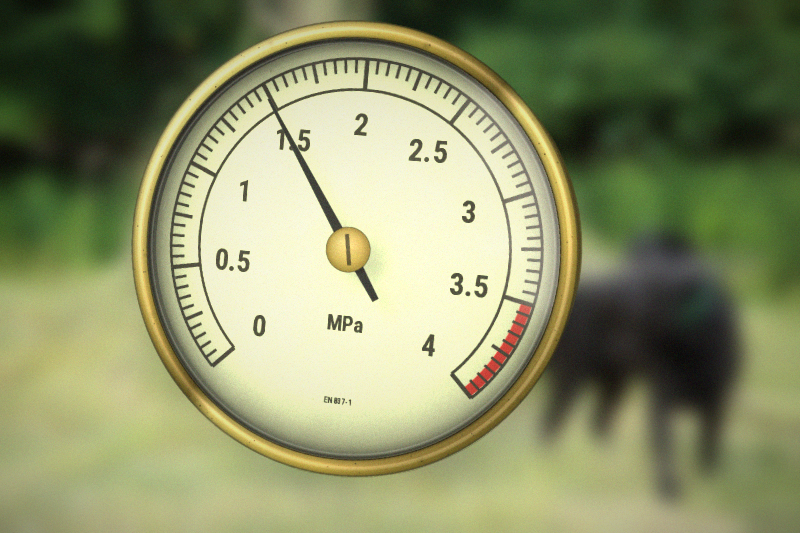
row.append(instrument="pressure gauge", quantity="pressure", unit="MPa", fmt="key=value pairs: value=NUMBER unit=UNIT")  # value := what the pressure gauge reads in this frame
value=1.5 unit=MPa
